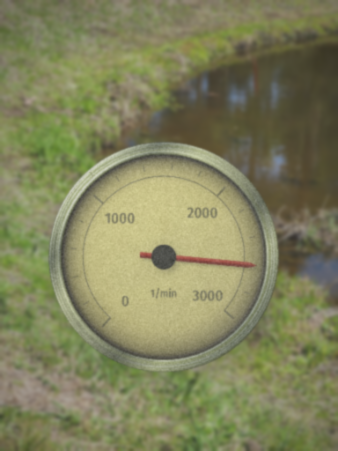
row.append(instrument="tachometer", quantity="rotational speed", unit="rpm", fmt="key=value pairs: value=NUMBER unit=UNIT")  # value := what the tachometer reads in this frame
value=2600 unit=rpm
